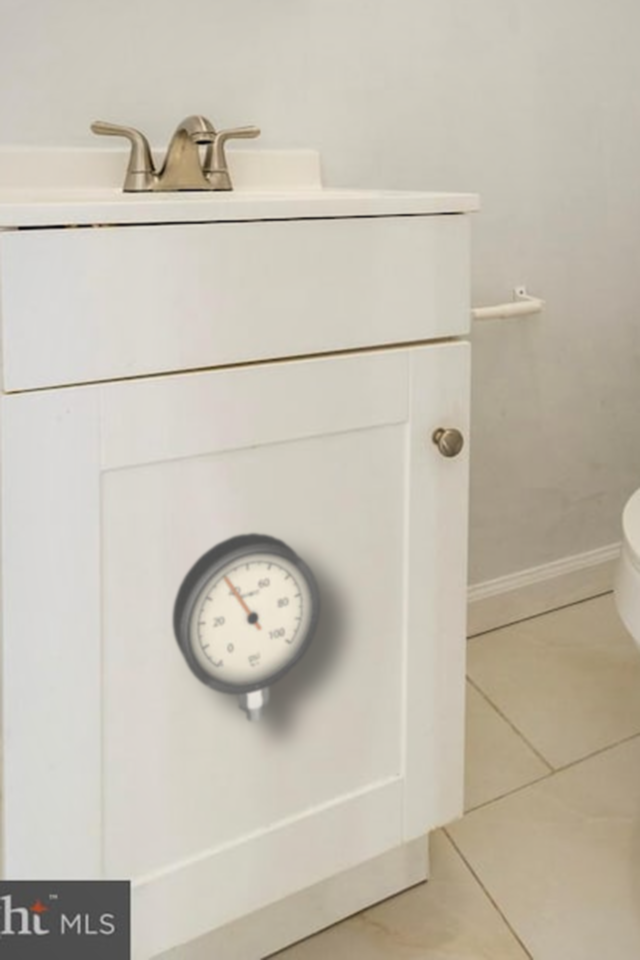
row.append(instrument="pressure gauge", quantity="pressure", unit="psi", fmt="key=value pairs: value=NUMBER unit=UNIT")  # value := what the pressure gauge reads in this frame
value=40 unit=psi
